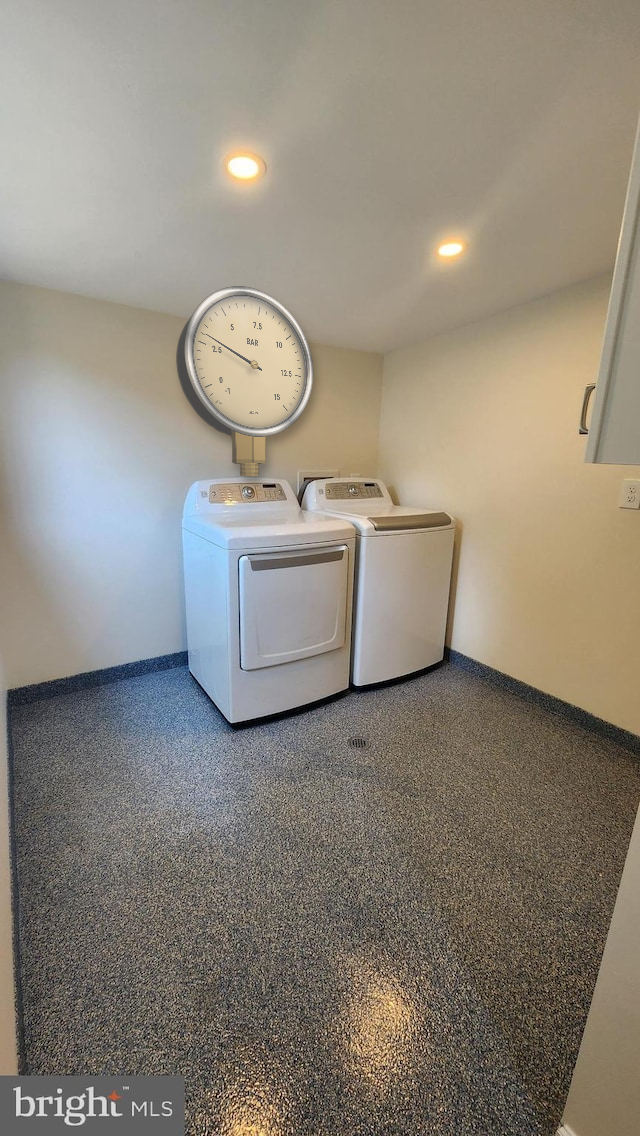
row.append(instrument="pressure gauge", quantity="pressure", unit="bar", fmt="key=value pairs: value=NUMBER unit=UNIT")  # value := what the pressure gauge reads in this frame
value=3 unit=bar
